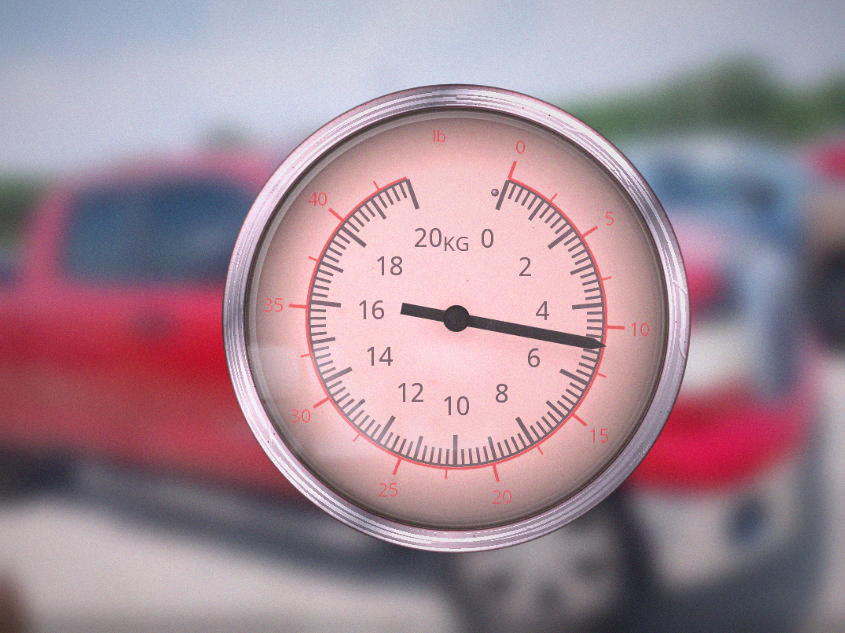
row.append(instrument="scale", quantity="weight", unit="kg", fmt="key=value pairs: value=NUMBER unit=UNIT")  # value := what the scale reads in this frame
value=5 unit=kg
